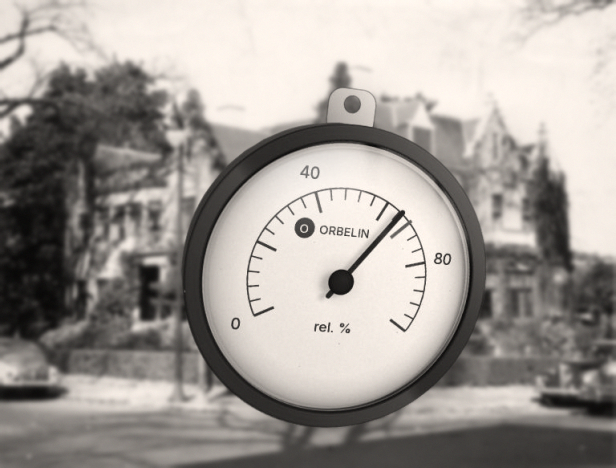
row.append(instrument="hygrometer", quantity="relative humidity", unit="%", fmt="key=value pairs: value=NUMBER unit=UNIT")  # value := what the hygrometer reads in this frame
value=64 unit=%
